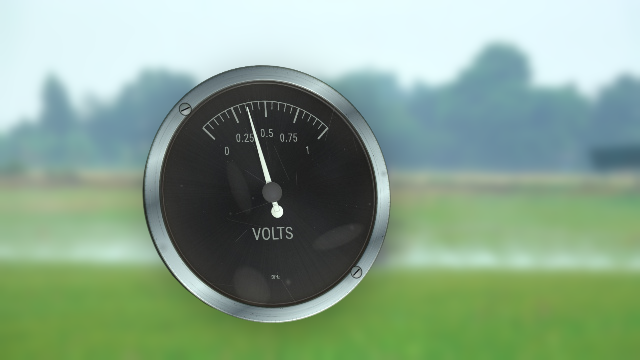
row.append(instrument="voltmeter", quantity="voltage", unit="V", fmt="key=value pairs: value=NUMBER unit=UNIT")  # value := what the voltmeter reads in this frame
value=0.35 unit=V
